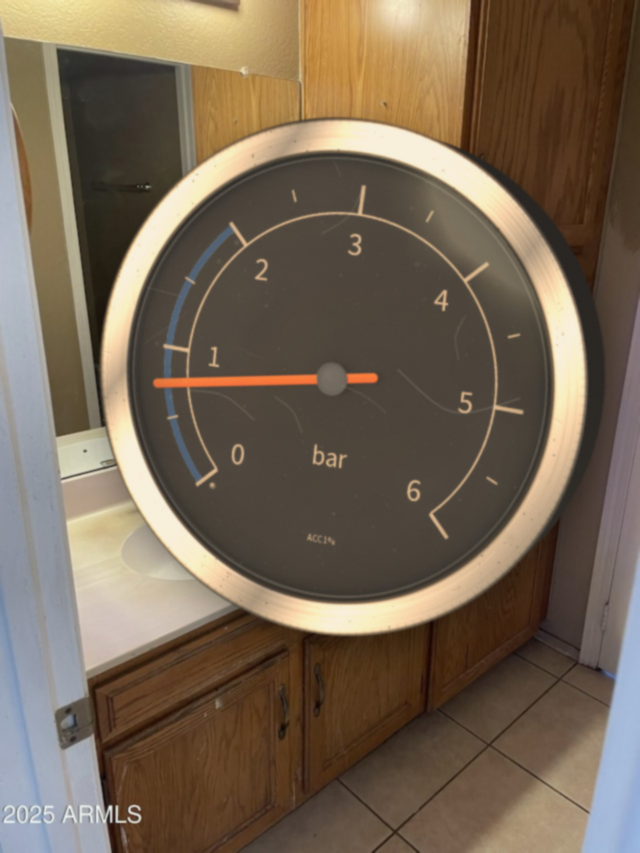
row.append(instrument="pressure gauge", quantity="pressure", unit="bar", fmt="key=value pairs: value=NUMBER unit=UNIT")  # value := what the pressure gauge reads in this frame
value=0.75 unit=bar
